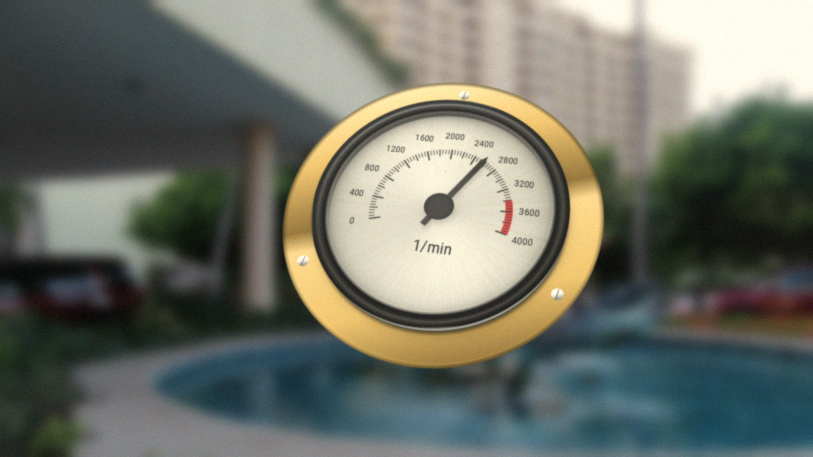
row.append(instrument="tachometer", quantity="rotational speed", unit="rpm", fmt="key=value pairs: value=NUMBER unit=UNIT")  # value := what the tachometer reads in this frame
value=2600 unit=rpm
